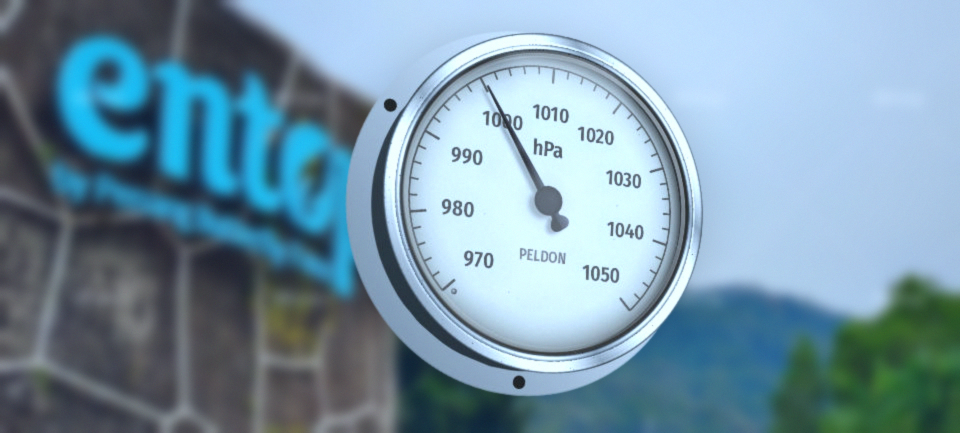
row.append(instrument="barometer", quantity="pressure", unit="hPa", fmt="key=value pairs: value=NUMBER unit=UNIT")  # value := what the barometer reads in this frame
value=1000 unit=hPa
